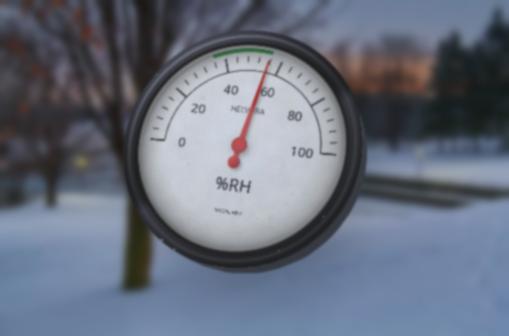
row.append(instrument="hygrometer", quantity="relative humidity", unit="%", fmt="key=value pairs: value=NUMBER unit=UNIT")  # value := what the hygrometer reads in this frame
value=56 unit=%
